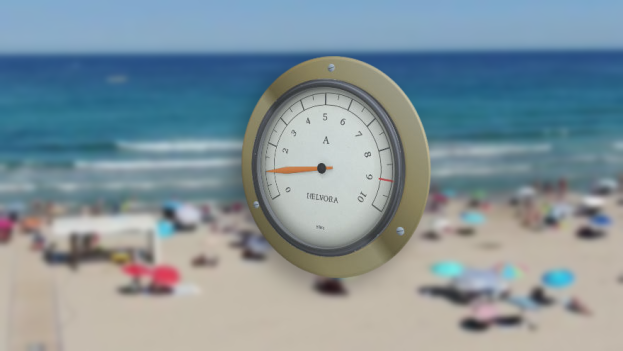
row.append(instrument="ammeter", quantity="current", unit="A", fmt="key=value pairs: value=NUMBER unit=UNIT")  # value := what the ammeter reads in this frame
value=1 unit=A
